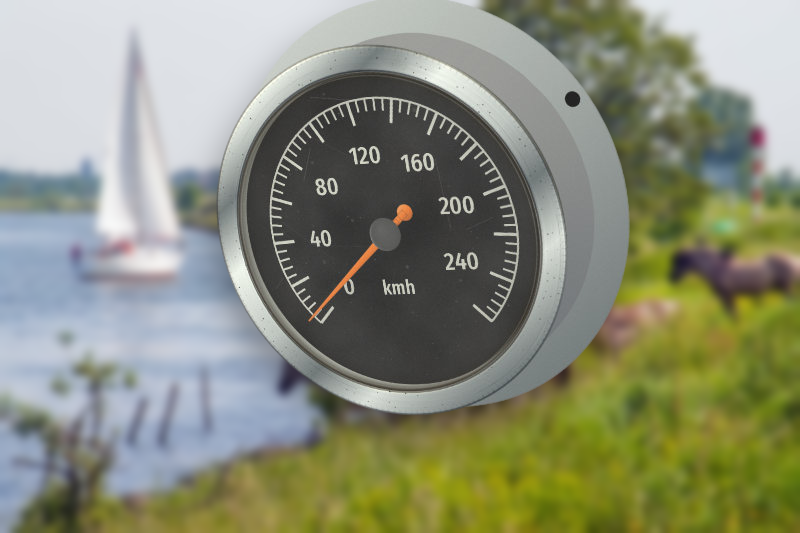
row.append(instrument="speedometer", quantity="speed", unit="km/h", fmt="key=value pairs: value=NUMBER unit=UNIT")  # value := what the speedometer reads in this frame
value=4 unit=km/h
